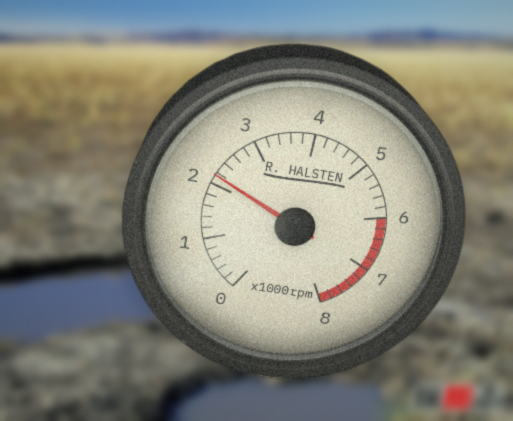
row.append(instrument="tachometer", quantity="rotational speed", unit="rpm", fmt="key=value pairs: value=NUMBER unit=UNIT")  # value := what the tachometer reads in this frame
value=2200 unit=rpm
